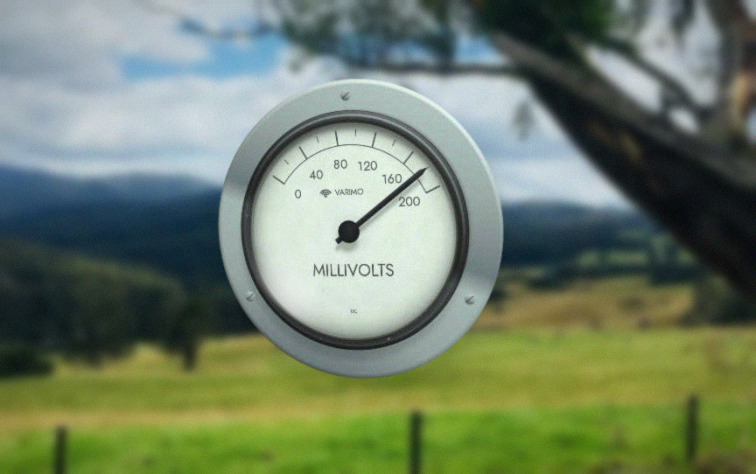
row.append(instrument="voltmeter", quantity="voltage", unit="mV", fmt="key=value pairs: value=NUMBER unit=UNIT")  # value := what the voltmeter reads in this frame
value=180 unit=mV
